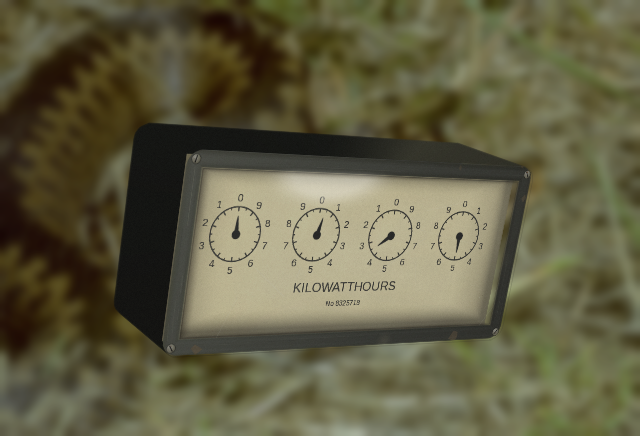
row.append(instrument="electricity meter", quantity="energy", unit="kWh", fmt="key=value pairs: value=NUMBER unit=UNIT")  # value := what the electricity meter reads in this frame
value=35 unit=kWh
